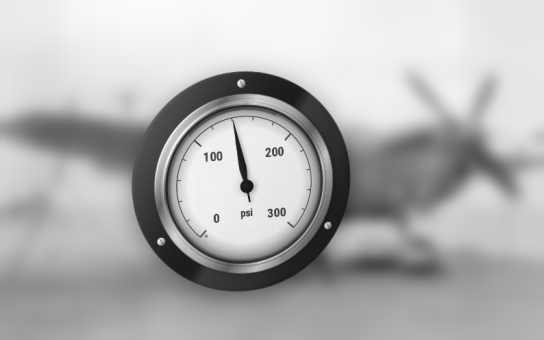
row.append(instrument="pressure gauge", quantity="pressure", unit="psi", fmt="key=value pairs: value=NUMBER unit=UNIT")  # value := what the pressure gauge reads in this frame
value=140 unit=psi
